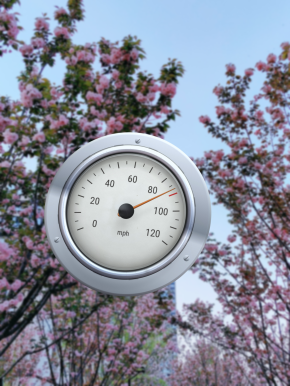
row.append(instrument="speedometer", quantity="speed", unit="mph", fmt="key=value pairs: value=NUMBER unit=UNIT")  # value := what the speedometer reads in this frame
value=87.5 unit=mph
